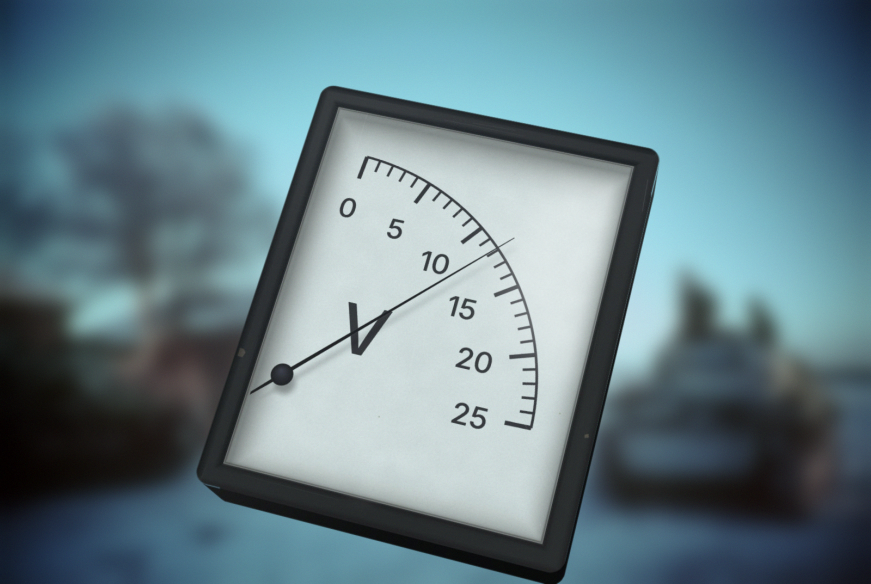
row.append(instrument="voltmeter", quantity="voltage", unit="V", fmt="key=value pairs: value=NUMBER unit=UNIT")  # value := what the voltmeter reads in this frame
value=12 unit=V
